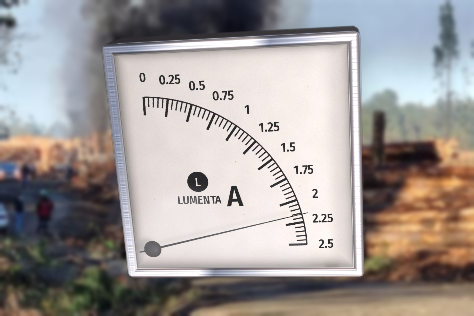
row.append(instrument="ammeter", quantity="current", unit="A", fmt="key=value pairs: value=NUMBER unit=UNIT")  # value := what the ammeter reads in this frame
value=2.15 unit=A
